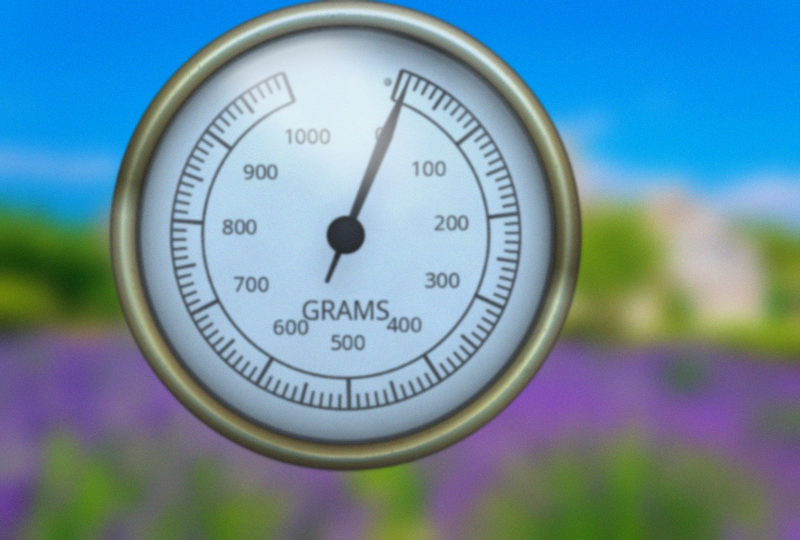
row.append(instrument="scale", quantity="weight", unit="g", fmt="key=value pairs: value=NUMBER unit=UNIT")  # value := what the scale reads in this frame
value=10 unit=g
